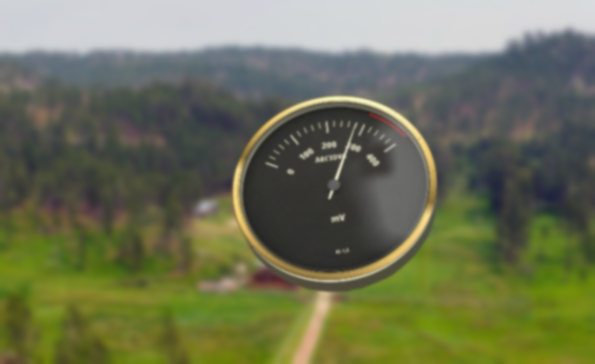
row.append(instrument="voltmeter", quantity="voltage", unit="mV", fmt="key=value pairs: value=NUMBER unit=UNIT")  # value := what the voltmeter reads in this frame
value=280 unit=mV
